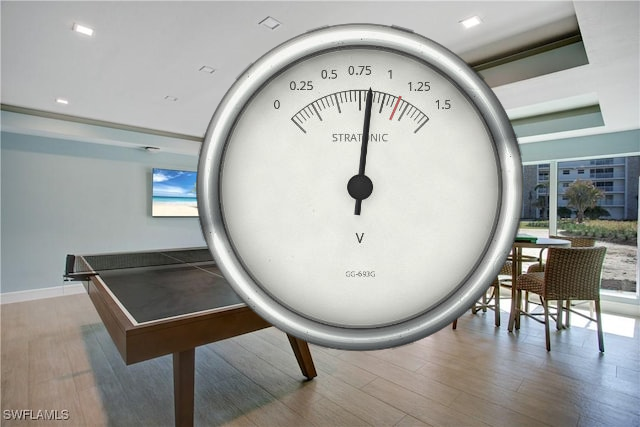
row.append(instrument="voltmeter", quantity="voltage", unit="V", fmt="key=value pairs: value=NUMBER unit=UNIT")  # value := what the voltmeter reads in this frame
value=0.85 unit=V
